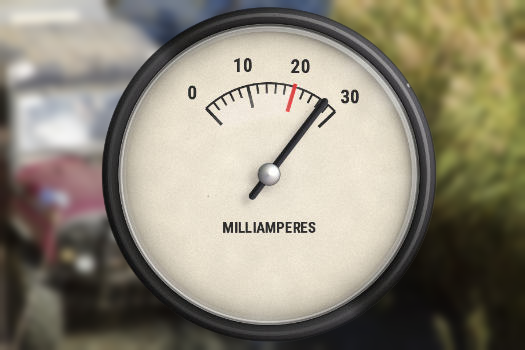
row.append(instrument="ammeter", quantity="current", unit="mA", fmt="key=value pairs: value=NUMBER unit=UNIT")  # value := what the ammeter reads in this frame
value=27 unit=mA
